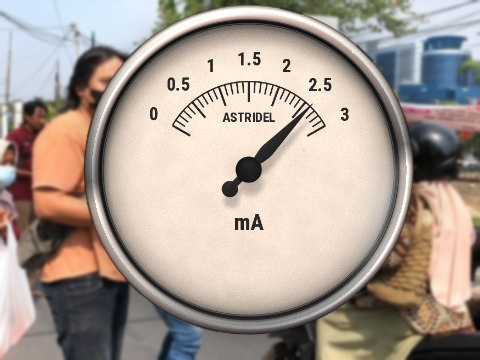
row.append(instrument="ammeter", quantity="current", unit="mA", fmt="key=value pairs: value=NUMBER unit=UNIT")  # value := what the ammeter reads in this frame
value=2.6 unit=mA
